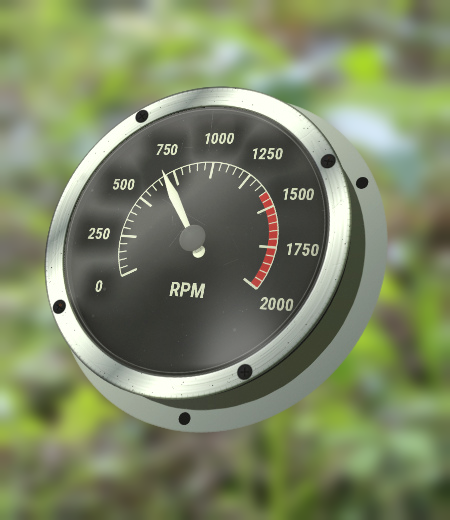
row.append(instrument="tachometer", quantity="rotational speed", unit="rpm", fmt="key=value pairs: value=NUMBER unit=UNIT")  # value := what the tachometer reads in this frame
value=700 unit=rpm
